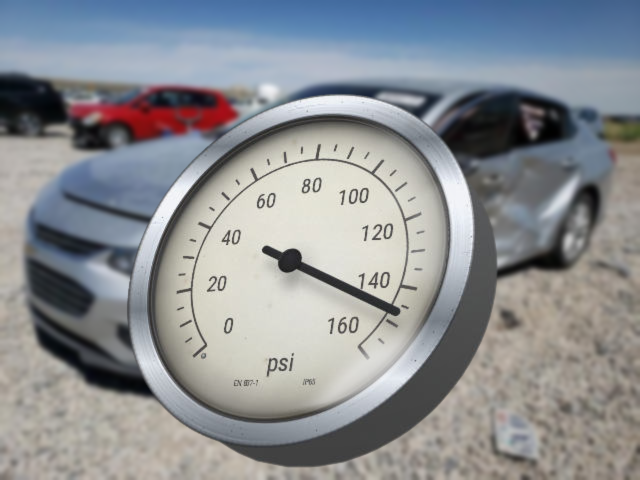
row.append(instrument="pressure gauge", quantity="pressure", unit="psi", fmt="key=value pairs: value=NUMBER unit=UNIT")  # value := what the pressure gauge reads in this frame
value=147.5 unit=psi
